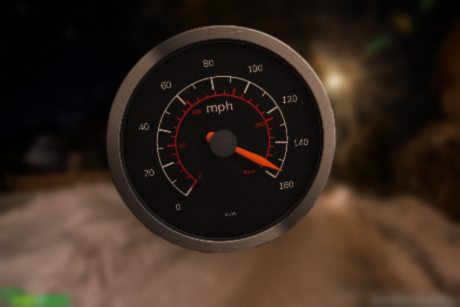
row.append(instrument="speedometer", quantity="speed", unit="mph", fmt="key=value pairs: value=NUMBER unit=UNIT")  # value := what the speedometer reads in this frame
value=155 unit=mph
